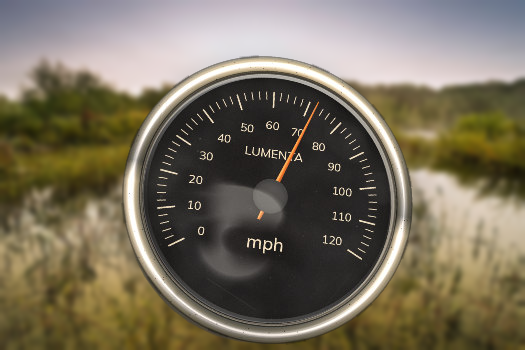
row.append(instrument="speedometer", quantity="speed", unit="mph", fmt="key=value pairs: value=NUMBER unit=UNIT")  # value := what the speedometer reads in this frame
value=72 unit=mph
